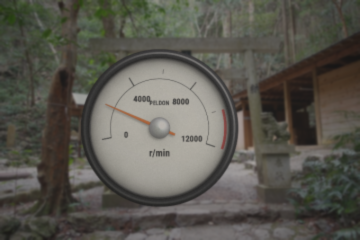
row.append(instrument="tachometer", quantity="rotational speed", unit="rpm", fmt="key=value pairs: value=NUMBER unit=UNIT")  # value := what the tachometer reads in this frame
value=2000 unit=rpm
